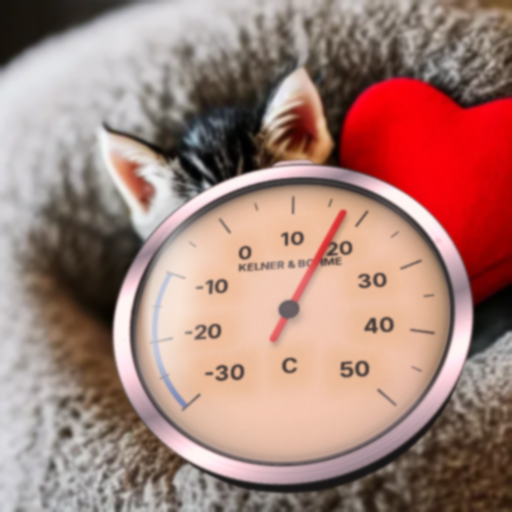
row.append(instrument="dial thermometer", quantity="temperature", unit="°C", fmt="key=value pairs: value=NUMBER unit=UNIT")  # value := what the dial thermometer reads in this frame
value=17.5 unit=°C
